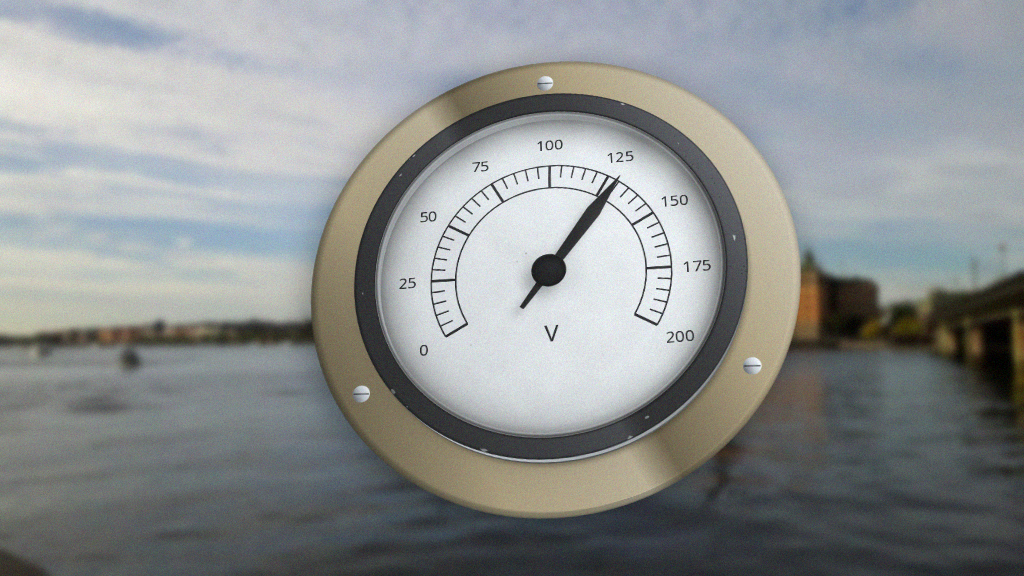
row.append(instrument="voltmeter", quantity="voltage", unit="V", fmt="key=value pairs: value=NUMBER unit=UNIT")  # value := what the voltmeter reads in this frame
value=130 unit=V
